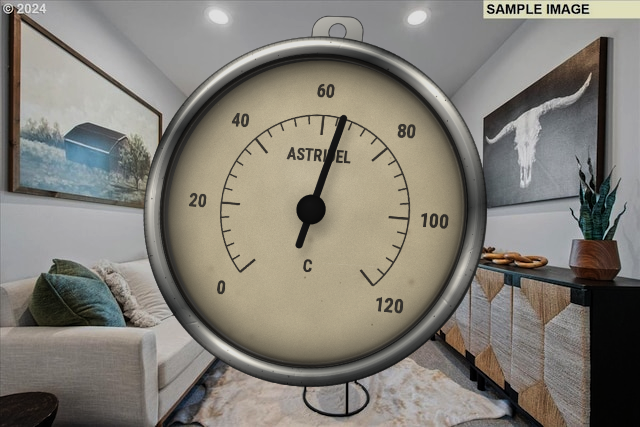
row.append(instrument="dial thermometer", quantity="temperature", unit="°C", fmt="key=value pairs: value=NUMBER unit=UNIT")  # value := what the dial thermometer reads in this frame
value=66 unit=°C
